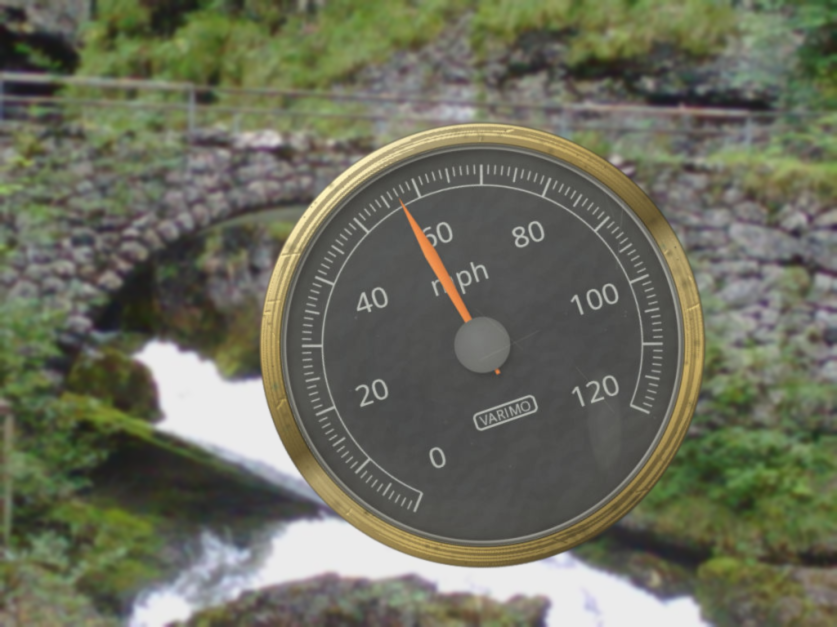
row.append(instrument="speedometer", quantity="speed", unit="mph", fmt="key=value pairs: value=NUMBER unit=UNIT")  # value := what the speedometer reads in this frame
value=57 unit=mph
